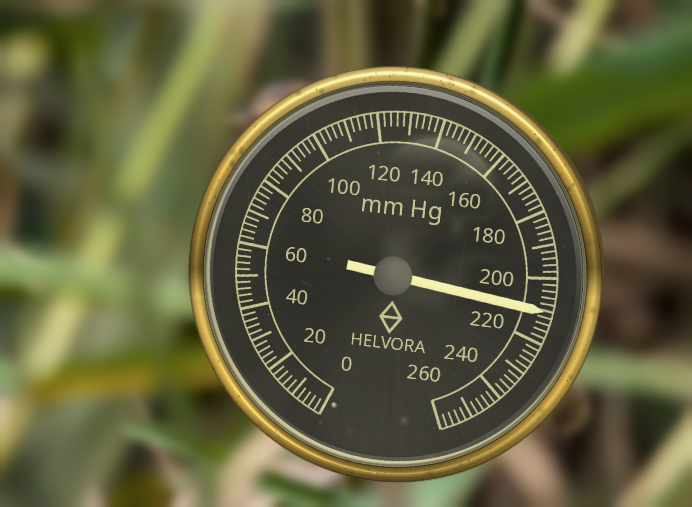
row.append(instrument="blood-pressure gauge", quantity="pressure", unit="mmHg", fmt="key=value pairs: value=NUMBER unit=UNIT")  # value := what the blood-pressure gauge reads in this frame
value=210 unit=mmHg
